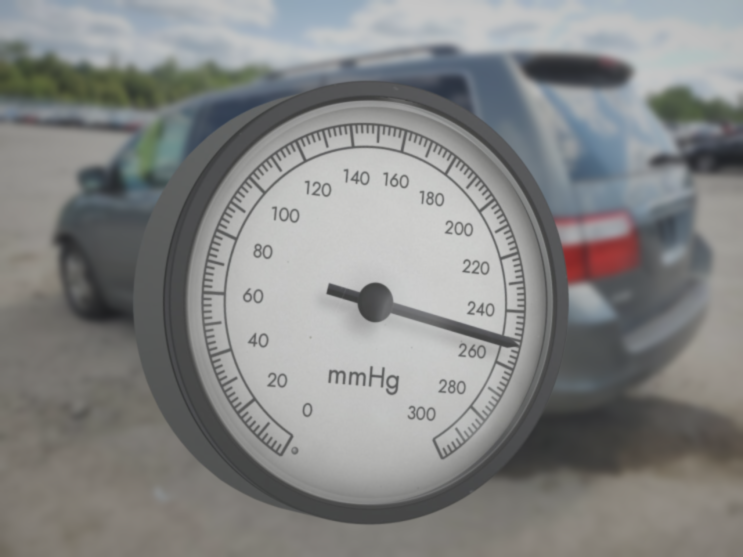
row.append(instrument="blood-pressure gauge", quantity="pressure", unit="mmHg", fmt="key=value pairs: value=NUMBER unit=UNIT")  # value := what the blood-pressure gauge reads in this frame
value=252 unit=mmHg
